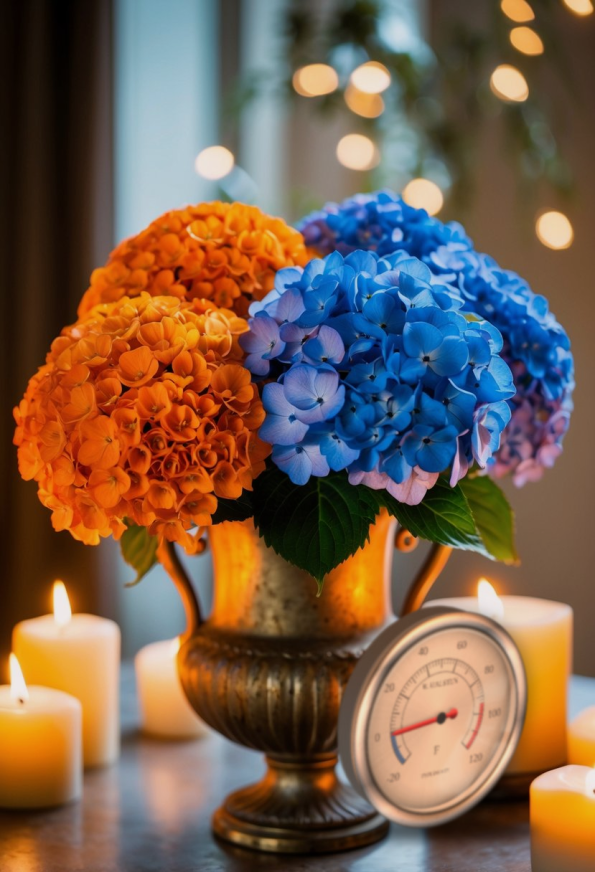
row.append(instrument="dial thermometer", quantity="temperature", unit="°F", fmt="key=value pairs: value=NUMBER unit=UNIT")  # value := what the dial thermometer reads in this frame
value=0 unit=°F
